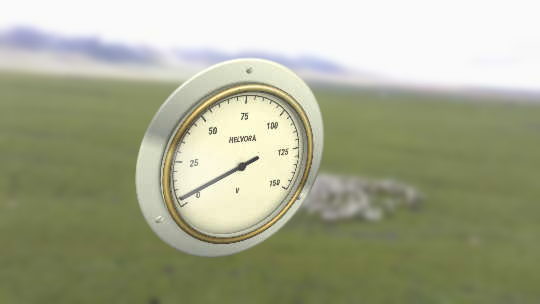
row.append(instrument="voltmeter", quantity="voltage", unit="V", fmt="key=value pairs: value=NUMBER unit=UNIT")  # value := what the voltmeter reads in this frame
value=5 unit=V
